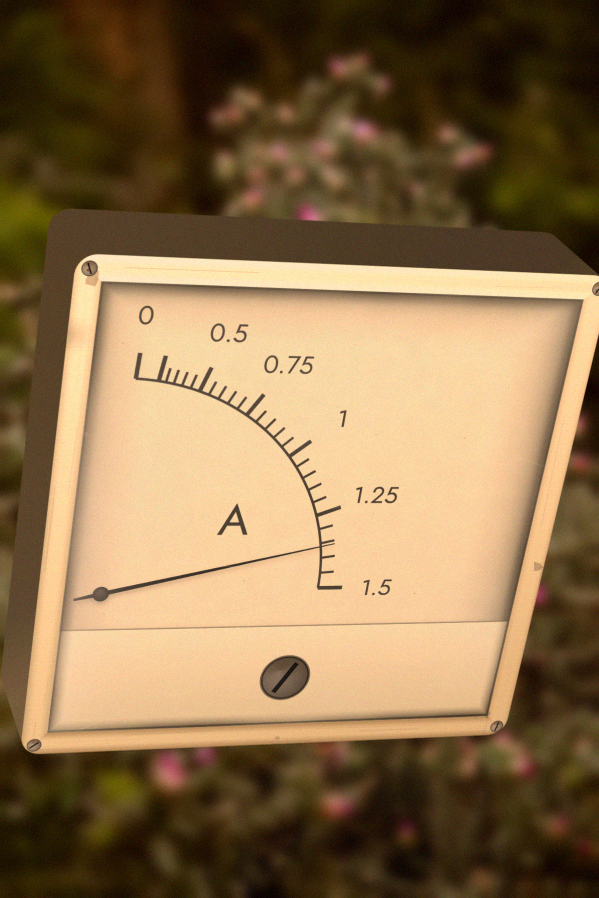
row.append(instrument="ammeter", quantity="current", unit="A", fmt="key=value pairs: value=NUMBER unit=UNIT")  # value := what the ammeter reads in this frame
value=1.35 unit=A
